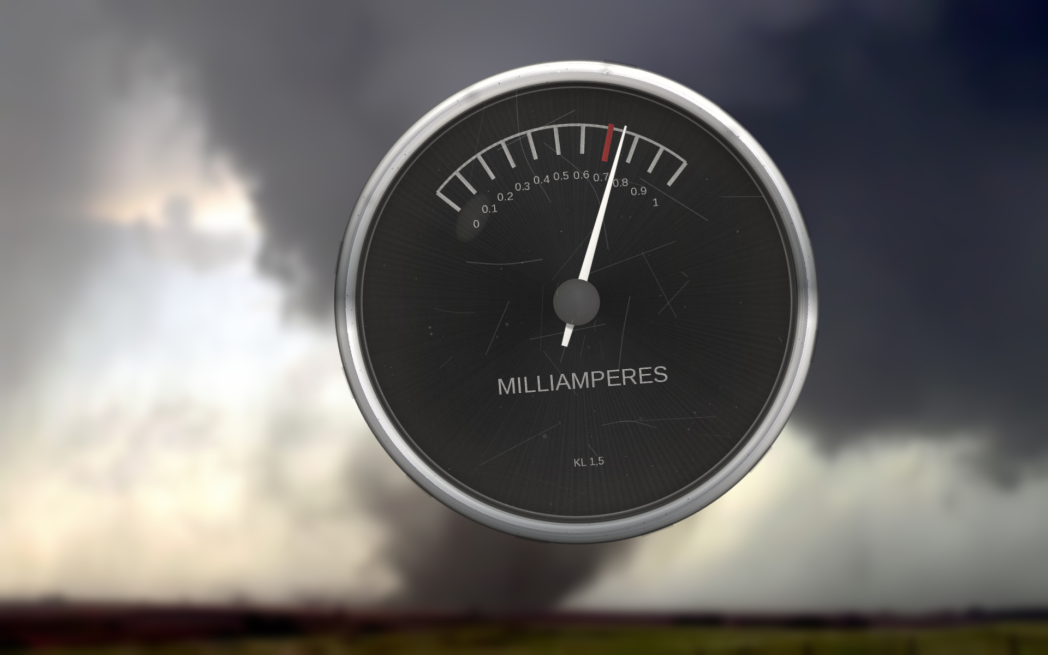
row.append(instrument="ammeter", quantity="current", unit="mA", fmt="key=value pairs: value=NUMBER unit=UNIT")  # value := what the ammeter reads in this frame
value=0.75 unit=mA
